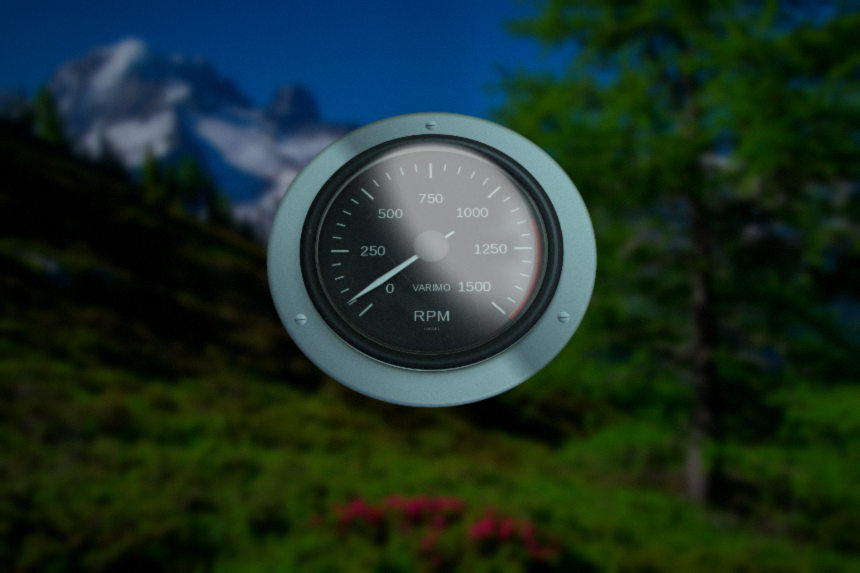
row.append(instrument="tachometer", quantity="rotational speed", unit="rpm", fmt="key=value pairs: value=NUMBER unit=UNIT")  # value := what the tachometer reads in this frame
value=50 unit=rpm
